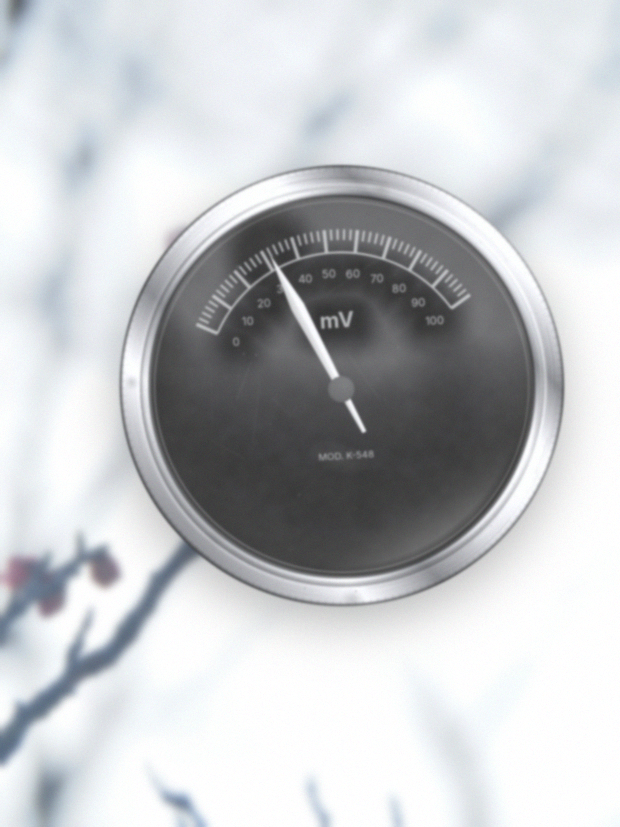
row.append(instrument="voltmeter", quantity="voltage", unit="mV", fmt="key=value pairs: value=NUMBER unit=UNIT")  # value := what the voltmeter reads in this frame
value=32 unit=mV
